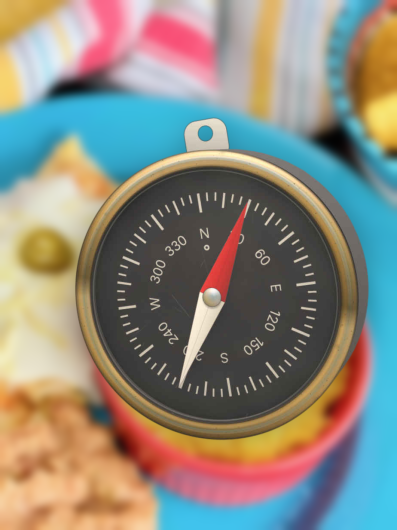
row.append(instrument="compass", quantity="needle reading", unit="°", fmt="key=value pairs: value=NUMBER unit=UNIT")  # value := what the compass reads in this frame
value=30 unit=°
